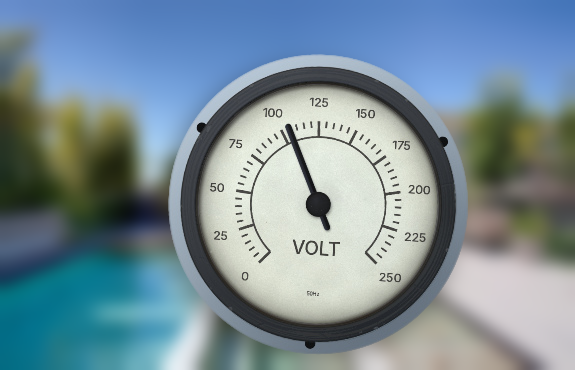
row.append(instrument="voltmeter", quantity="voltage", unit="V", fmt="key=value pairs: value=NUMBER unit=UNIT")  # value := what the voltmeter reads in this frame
value=105 unit=V
